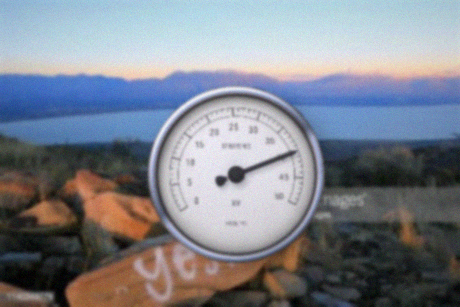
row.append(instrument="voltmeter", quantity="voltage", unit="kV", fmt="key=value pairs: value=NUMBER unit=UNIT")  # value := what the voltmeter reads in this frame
value=40 unit=kV
